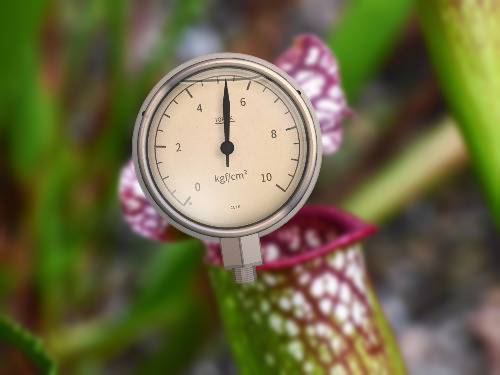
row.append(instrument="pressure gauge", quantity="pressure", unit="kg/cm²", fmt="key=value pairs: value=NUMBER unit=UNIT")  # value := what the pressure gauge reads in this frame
value=5.25 unit=kg/cm²
